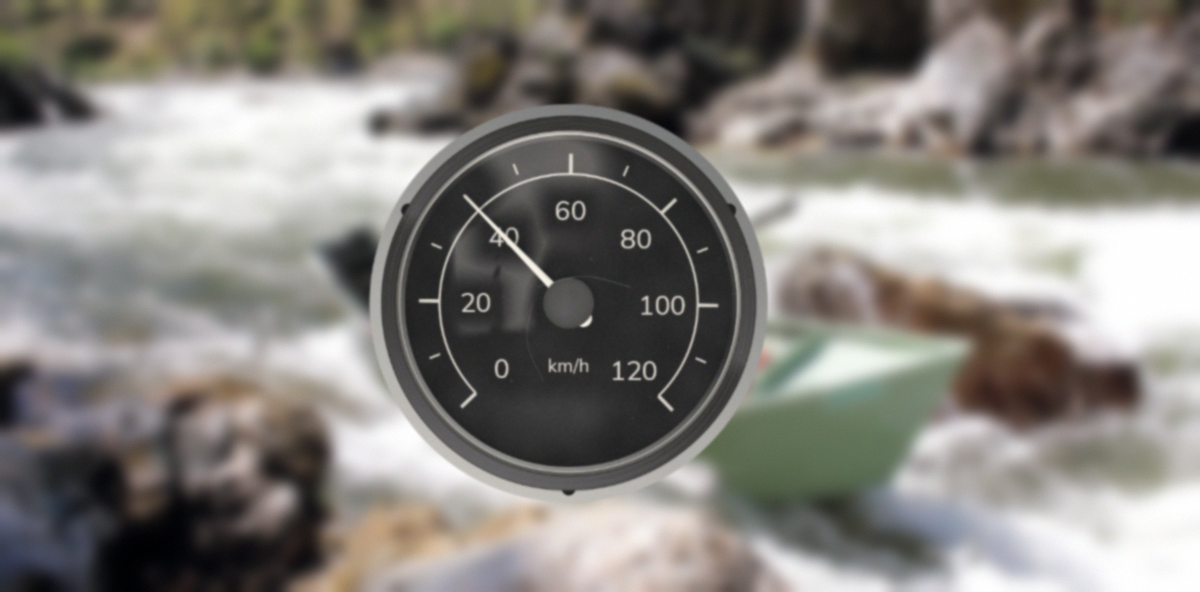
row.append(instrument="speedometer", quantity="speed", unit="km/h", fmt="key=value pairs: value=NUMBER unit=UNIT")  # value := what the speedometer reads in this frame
value=40 unit=km/h
